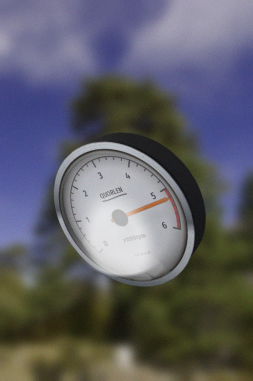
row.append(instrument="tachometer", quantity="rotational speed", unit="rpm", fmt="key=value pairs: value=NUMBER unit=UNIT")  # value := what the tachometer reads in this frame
value=5200 unit=rpm
